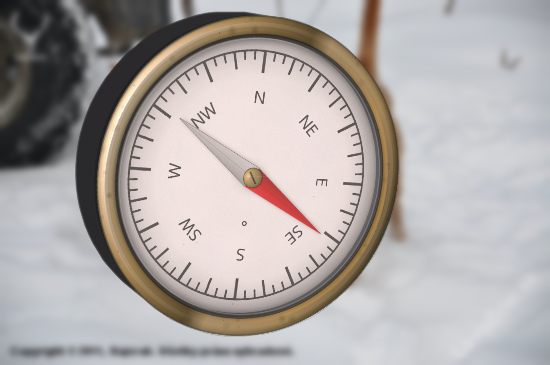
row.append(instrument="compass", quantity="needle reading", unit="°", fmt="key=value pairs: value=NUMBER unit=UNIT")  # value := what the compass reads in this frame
value=122.5 unit=°
